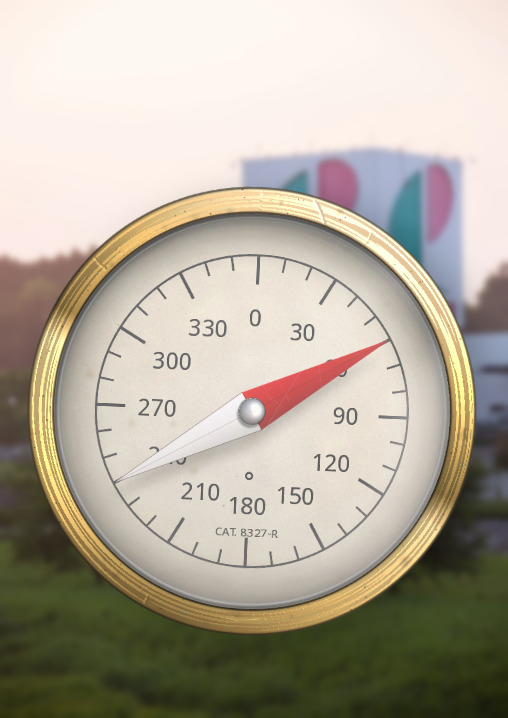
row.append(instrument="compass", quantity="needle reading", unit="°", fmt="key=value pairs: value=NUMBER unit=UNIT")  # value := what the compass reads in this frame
value=60 unit=°
